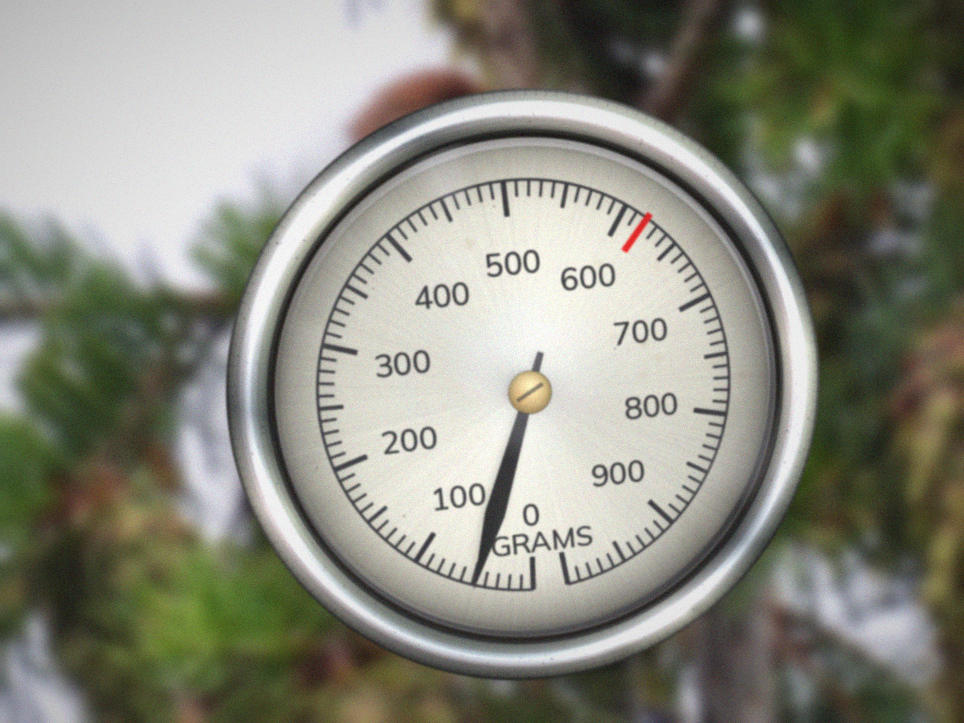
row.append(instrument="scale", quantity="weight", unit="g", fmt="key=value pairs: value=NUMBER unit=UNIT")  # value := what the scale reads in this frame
value=50 unit=g
